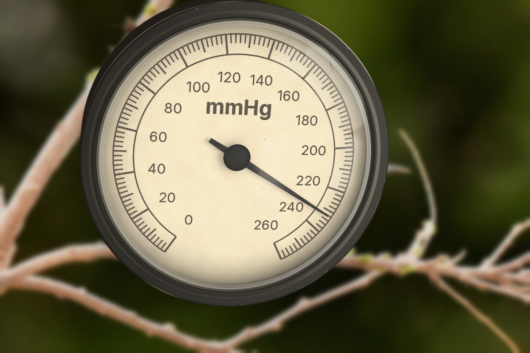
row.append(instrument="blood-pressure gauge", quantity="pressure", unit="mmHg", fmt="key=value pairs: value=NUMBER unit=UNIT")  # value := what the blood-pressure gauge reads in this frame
value=232 unit=mmHg
